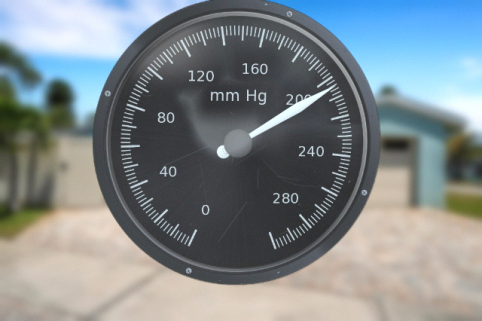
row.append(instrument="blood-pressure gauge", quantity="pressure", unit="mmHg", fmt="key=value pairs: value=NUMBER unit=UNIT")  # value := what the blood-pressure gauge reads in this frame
value=204 unit=mmHg
